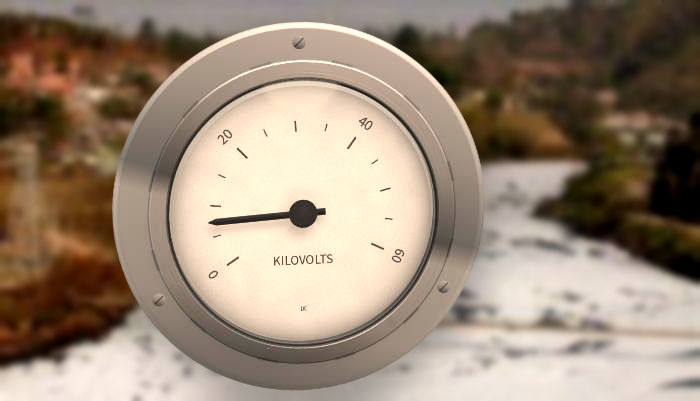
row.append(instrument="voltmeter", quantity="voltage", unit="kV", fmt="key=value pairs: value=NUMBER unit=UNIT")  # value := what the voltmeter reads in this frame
value=7.5 unit=kV
